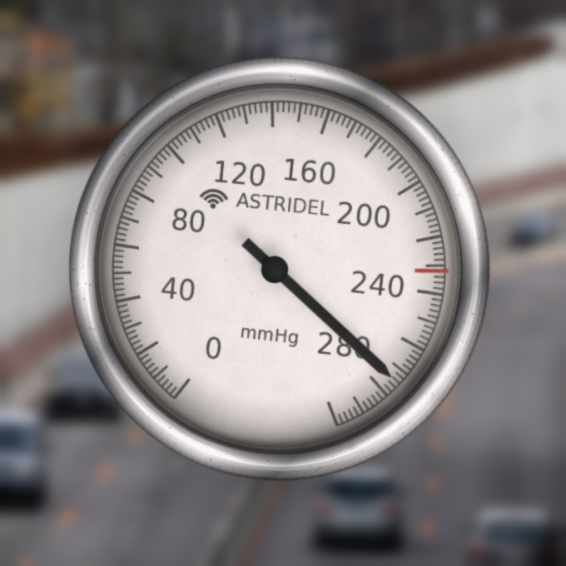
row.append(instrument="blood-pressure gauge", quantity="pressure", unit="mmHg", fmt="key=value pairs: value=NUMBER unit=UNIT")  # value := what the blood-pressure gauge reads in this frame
value=274 unit=mmHg
